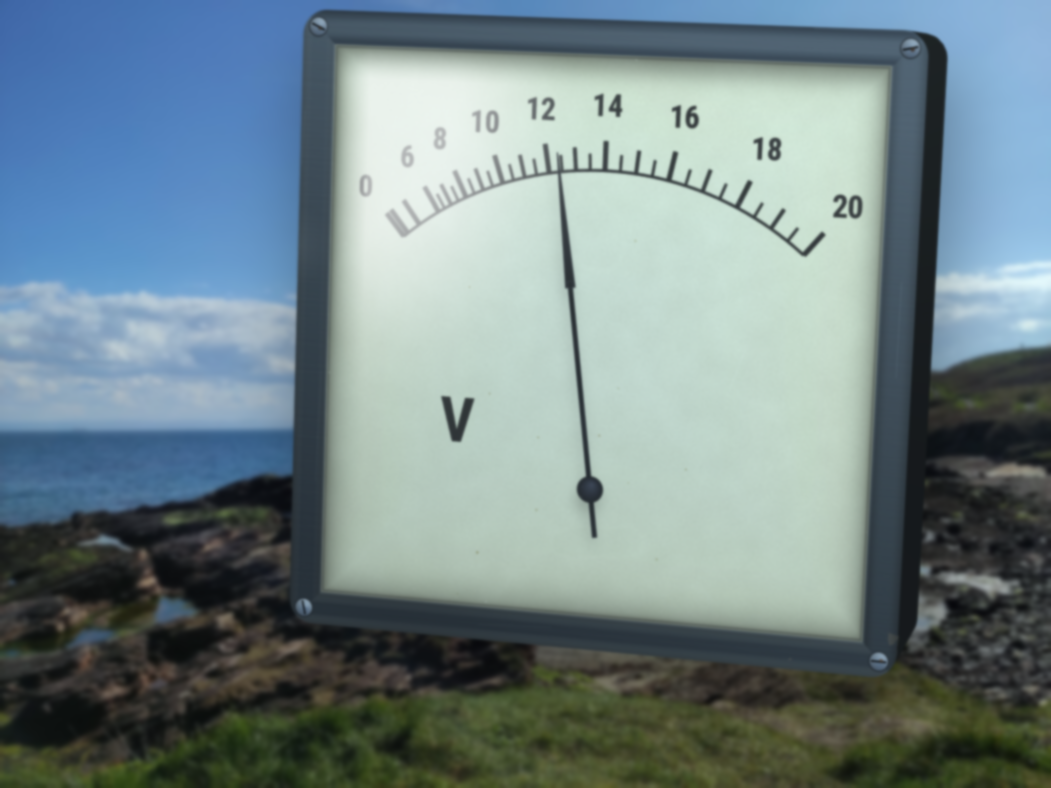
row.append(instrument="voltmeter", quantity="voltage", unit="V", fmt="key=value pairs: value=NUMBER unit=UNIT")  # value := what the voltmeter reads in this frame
value=12.5 unit=V
